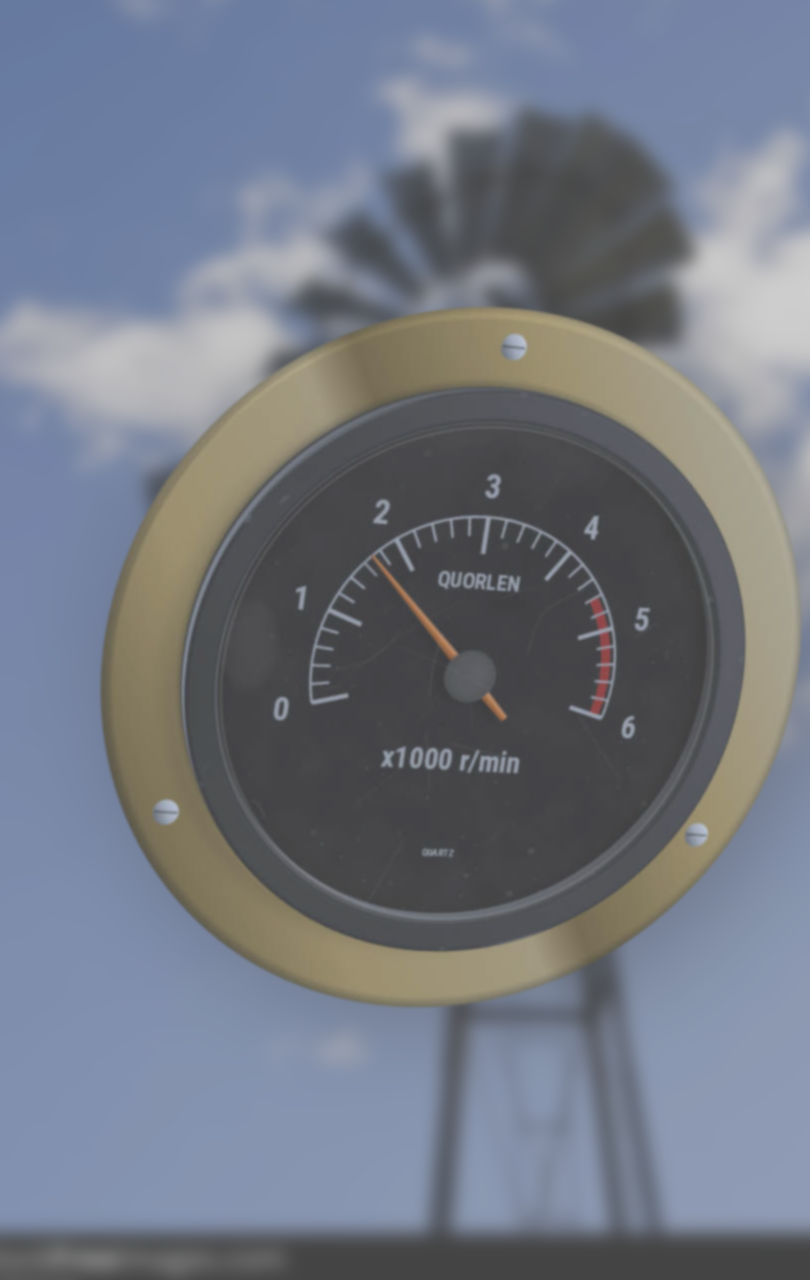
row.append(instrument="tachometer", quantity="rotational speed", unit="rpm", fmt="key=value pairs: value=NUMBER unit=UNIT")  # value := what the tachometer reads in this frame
value=1700 unit=rpm
